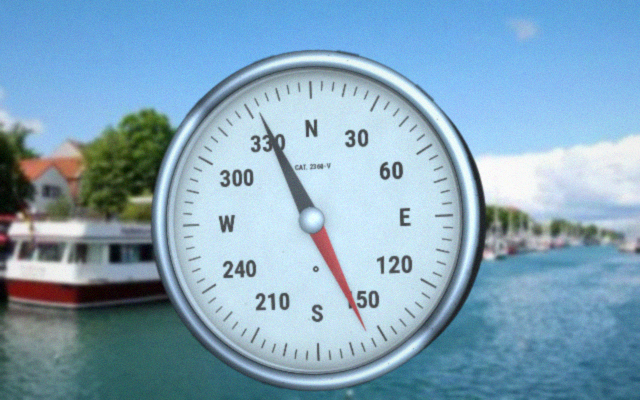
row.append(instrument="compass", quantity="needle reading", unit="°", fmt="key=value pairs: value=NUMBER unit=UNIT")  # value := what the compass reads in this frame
value=155 unit=°
